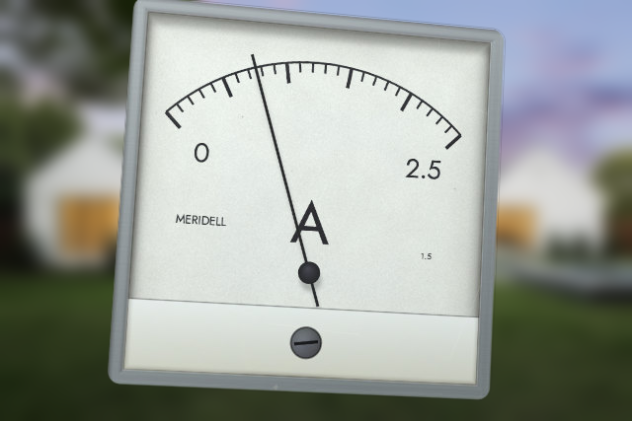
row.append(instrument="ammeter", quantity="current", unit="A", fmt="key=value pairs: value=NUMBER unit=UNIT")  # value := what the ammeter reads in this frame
value=0.75 unit=A
